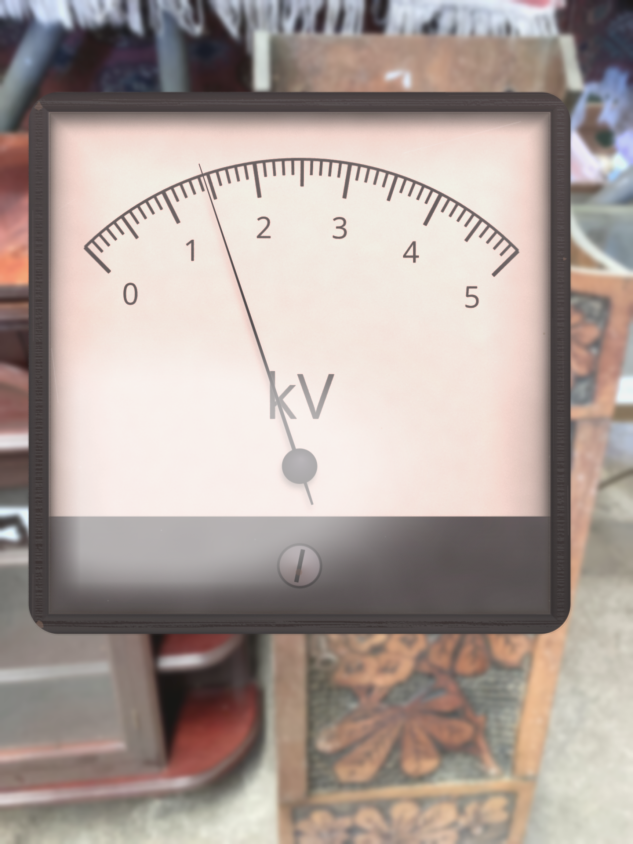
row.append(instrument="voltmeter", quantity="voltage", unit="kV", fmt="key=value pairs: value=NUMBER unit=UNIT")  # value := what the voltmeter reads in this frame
value=1.45 unit=kV
